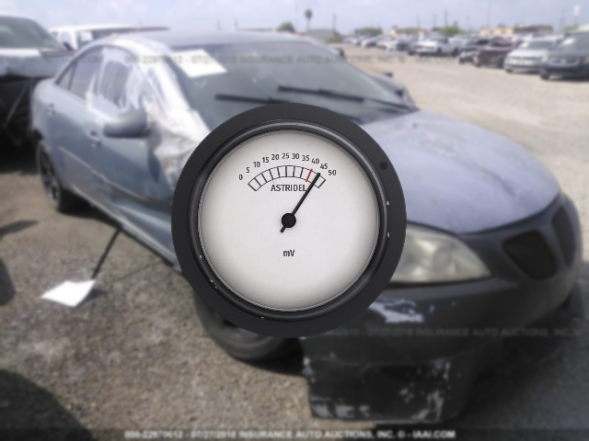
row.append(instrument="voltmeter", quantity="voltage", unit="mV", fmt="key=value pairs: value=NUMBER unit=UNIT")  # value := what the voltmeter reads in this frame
value=45 unit=mV
